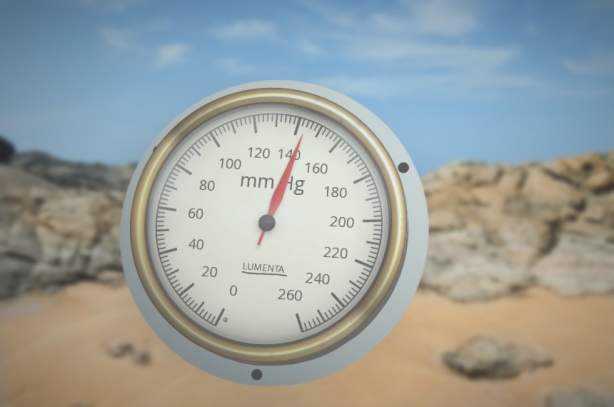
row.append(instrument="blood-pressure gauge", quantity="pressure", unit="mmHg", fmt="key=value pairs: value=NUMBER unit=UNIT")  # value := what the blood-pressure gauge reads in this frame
value=144 unit=mmHg
